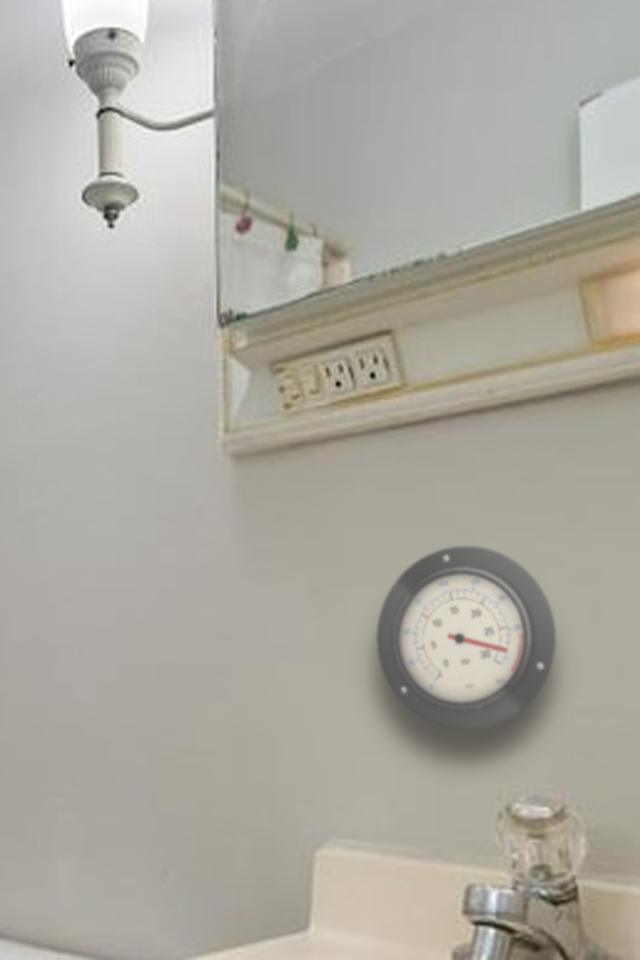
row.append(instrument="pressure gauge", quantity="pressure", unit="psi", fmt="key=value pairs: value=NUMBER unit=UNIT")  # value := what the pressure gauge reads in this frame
value=28 unit=psi
